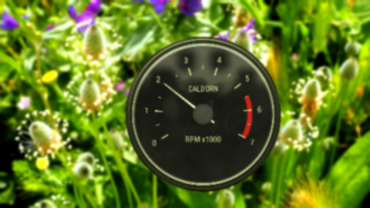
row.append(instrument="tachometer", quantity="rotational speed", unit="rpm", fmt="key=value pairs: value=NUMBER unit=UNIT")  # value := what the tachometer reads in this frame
value=2000 unit=rpm
